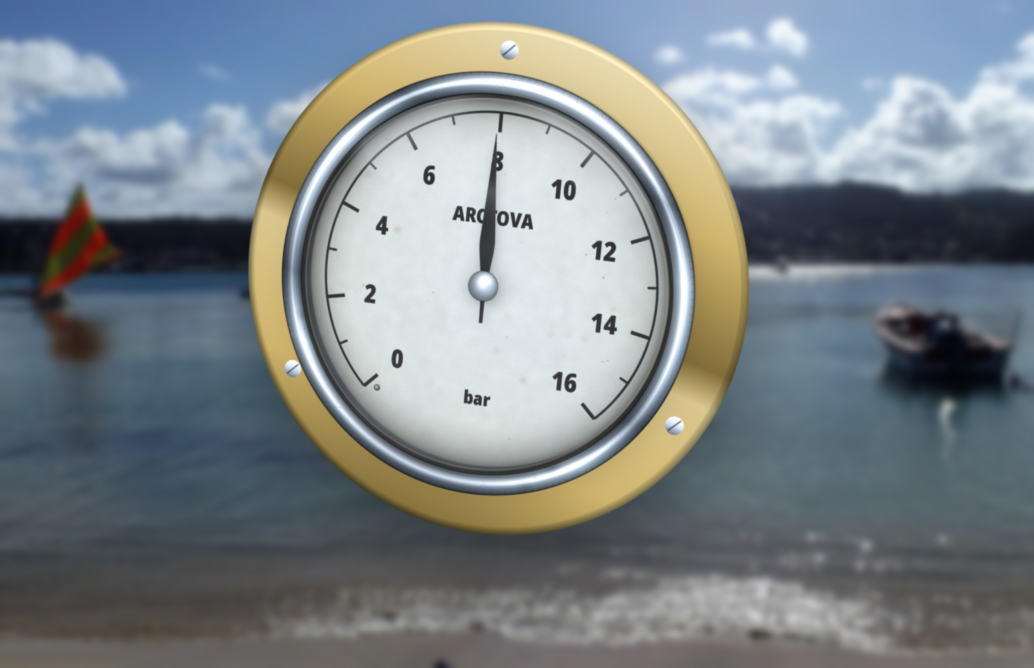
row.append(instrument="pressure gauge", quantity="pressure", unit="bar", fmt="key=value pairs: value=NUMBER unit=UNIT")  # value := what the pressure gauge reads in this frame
value=8 unit=bar
